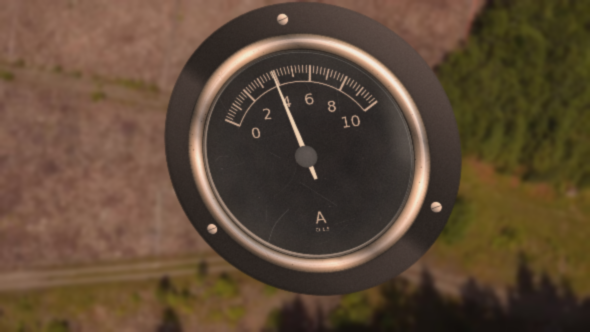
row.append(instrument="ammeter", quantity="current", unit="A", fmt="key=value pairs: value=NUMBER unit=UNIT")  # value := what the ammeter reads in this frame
value=4 unit=A
